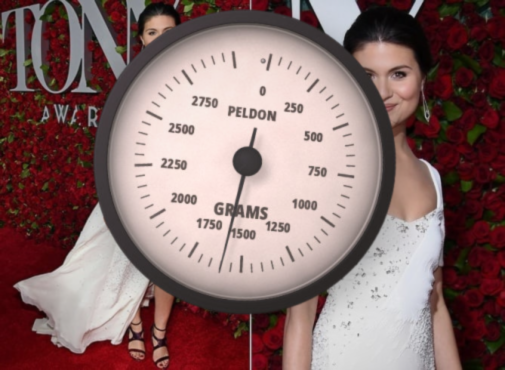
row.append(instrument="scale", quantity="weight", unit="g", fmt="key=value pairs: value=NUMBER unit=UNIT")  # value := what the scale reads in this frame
value=1600 unit=g
